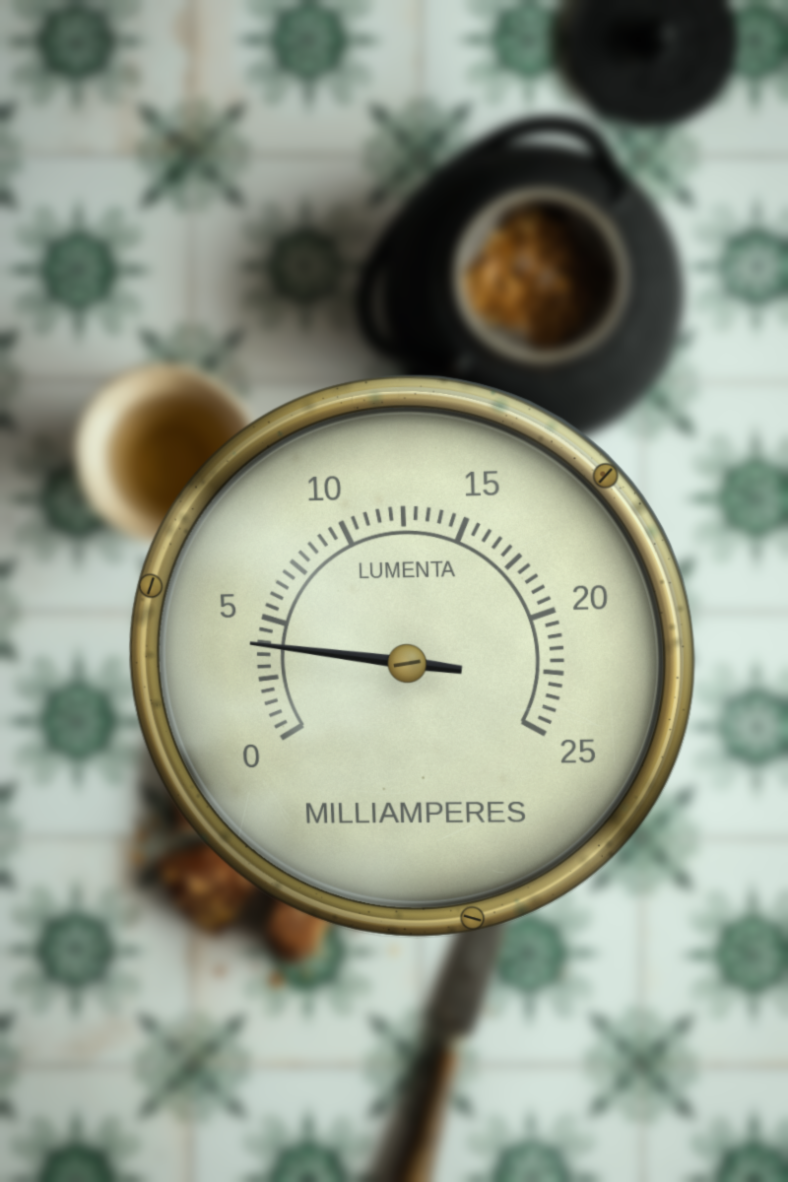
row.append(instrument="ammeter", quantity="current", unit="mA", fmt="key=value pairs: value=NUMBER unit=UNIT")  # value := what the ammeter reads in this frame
value=4 unit=mA
